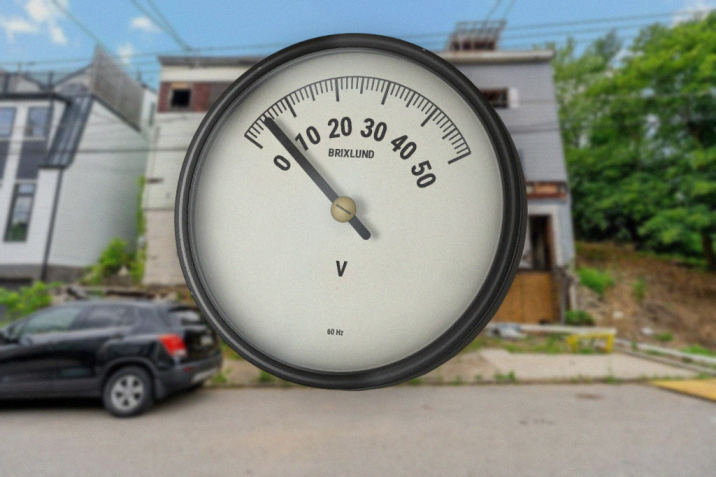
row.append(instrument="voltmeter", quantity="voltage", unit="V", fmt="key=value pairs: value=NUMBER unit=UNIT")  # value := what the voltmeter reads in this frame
value=5 unit=V
